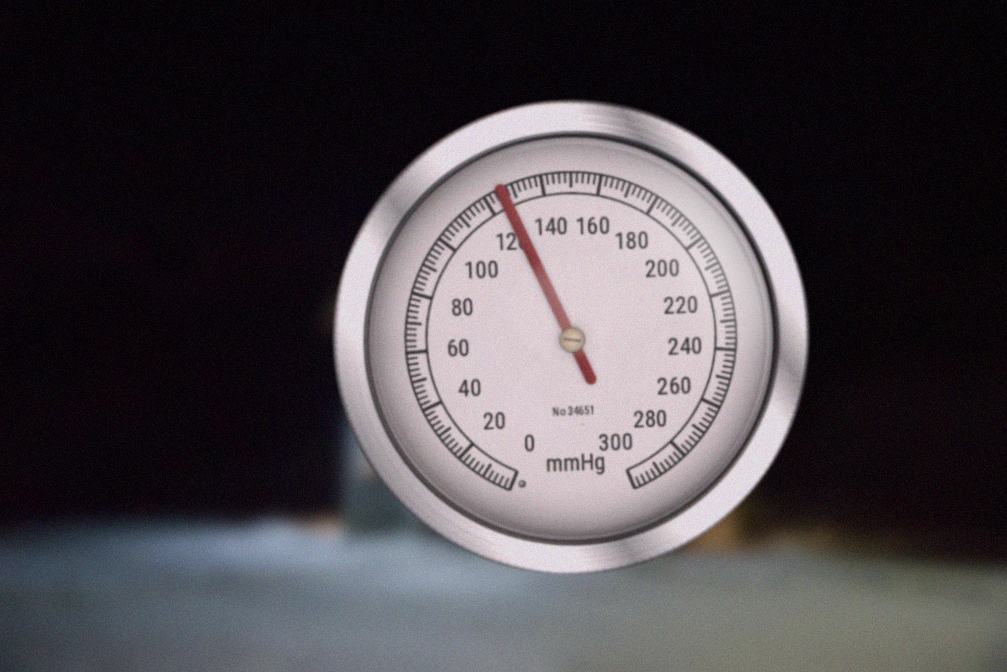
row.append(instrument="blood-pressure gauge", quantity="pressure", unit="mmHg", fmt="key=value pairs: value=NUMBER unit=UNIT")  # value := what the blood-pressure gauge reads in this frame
value=126 unit=mmHg
